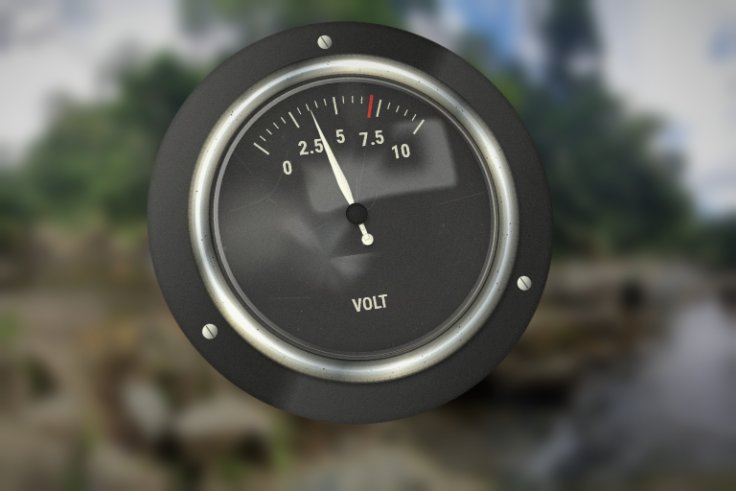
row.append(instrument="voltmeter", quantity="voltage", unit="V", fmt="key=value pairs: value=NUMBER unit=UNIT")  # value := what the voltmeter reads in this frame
value=3.5 unit=V
